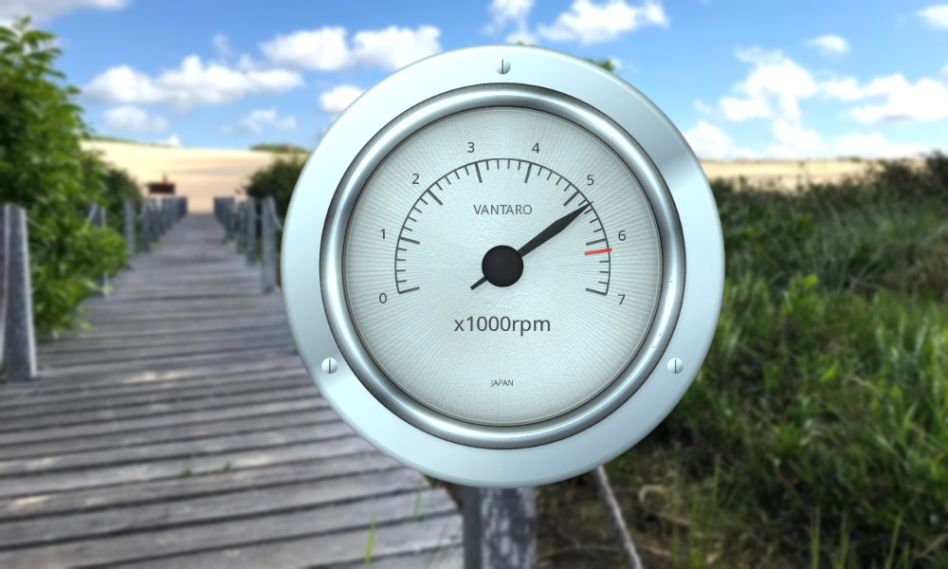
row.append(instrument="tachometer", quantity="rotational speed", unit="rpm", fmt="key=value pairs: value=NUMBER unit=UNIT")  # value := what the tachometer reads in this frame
value=5300 unit=rpm
